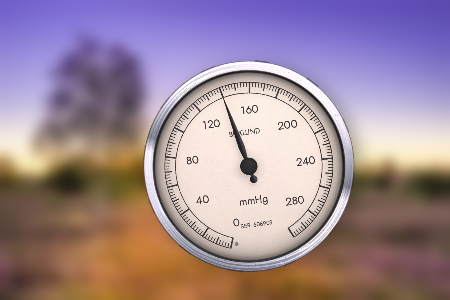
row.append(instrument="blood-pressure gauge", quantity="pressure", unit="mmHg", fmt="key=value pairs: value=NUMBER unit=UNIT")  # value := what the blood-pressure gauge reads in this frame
value=140 unit=mmHg
